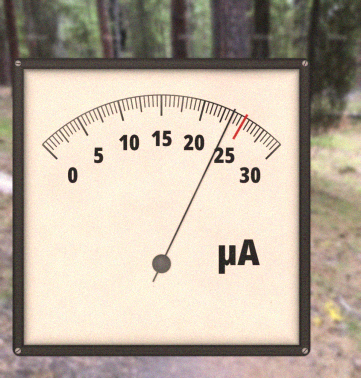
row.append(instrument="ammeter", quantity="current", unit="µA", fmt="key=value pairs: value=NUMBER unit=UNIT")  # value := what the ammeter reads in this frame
value=23.5 unit=µA
